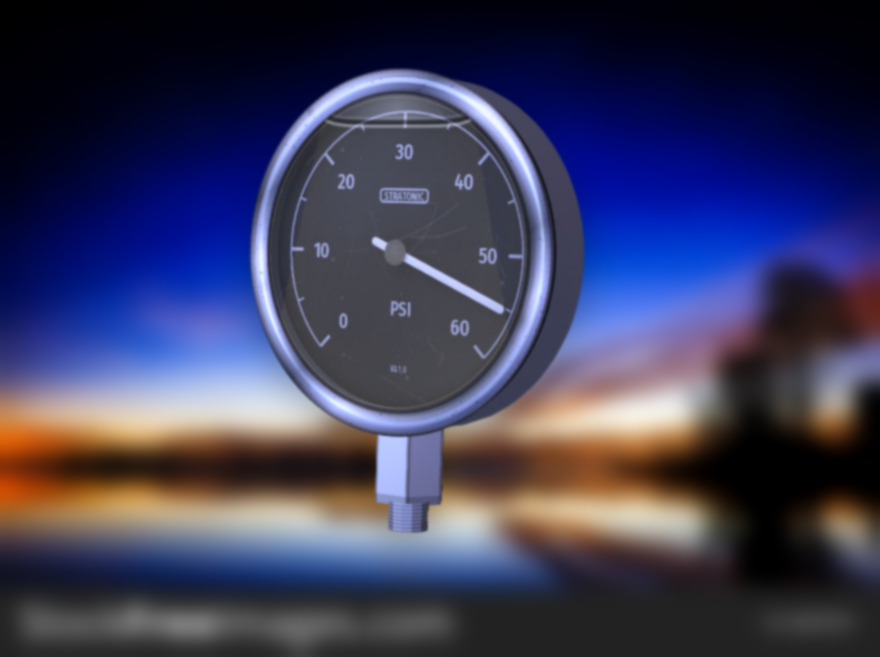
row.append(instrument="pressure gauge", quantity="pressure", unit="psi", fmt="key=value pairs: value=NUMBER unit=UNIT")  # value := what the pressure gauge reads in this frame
value=55 unit=psi
